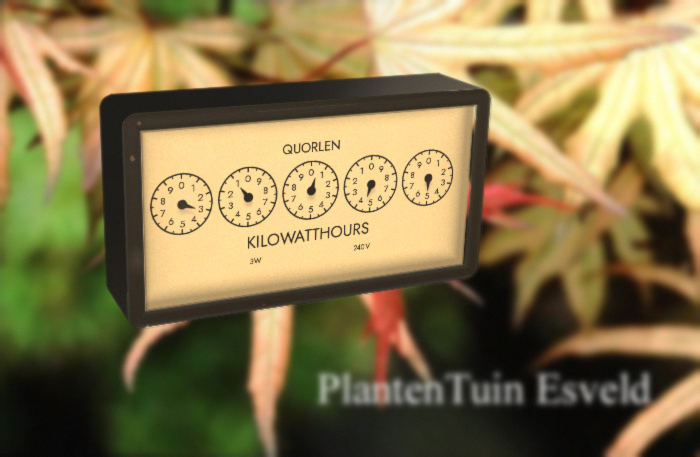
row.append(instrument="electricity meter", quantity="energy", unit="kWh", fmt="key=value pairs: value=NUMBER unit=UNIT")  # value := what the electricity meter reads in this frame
value=31045 unit=kWh
